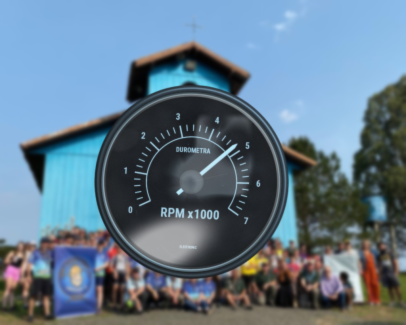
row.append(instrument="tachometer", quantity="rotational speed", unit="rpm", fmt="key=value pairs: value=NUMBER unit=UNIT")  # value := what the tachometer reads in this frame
value=4800 unit=rpm
